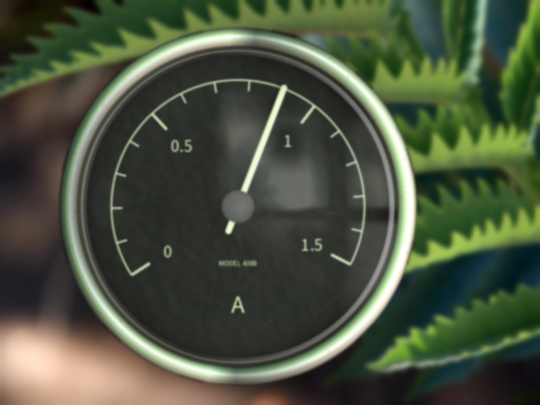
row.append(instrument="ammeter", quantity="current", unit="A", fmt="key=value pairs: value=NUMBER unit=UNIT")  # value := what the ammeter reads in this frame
value=0.9 unit=A
